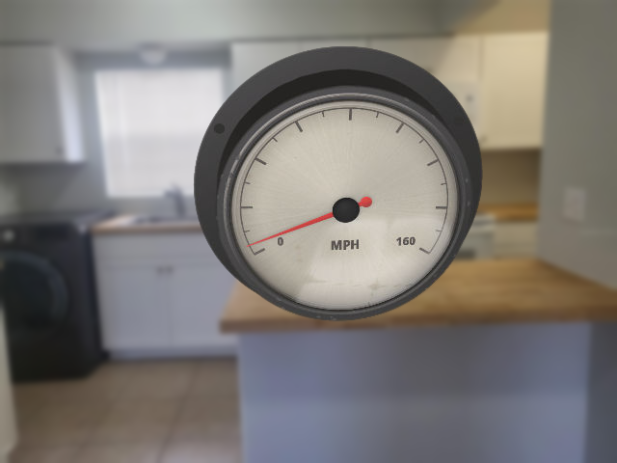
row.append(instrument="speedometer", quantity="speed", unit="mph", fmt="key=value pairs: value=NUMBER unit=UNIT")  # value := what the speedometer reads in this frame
value=5 unit=mph
